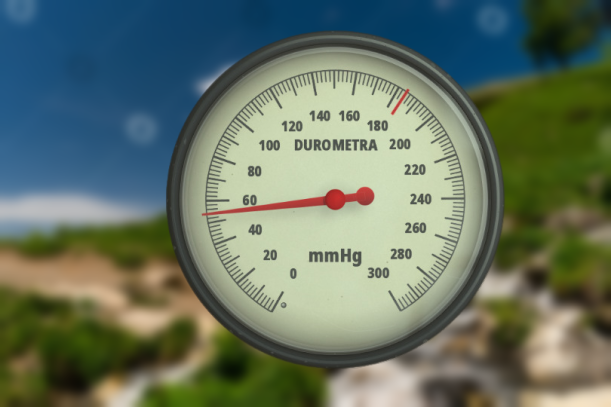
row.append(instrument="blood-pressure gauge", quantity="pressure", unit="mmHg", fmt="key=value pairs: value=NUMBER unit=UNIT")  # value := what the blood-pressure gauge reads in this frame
value=54 unit=mmHg
